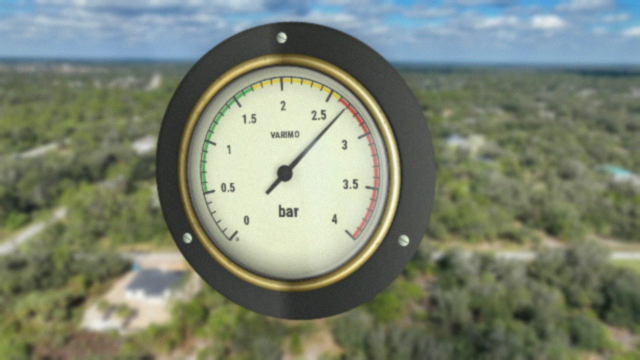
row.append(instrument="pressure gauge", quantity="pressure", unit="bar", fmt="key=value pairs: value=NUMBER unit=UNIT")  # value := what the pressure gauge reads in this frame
value=2.7 unit=bar
